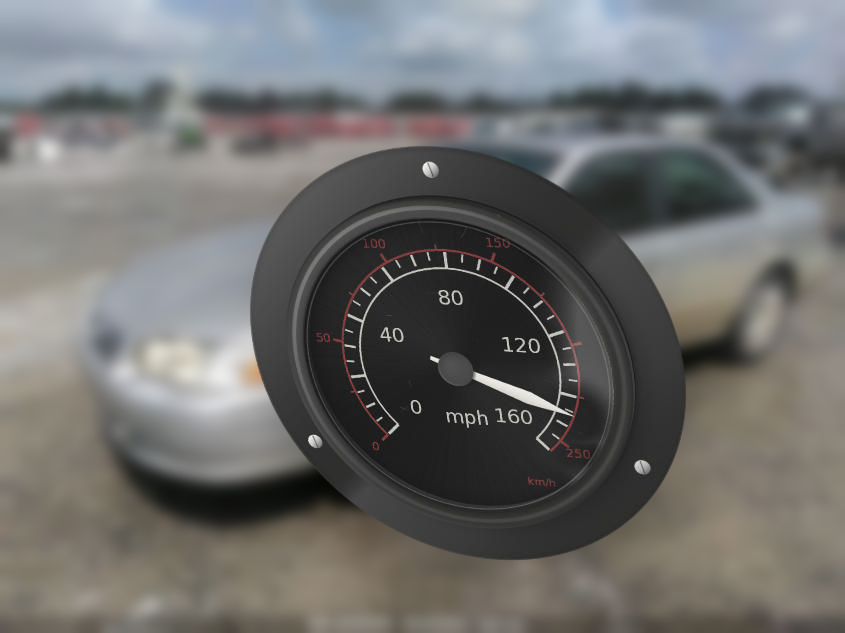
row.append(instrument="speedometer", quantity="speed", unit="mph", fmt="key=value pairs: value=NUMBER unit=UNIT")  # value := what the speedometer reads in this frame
value=145 unit=mph
